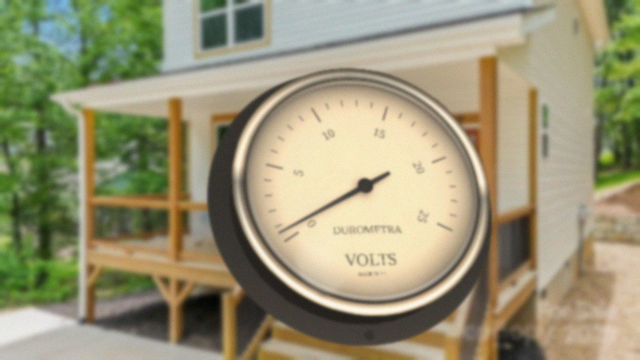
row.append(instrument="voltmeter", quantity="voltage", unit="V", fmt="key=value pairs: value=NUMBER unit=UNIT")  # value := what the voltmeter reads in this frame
value=0.5 unit=V
